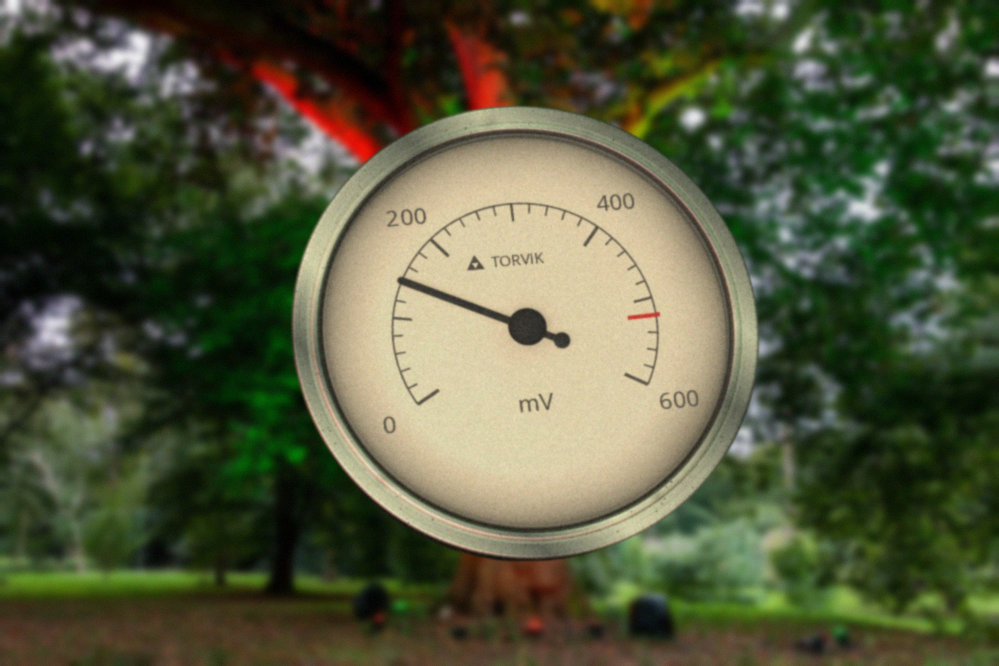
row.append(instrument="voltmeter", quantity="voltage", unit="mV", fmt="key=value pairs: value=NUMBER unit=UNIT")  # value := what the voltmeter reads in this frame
value=140 unit=mV
